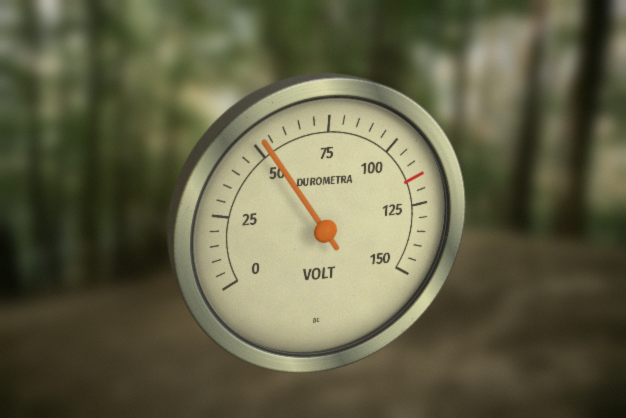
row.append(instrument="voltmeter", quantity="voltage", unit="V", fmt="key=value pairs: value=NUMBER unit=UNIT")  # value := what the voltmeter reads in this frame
value=52.5 unit=V
